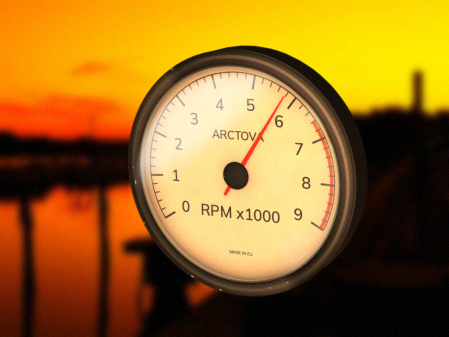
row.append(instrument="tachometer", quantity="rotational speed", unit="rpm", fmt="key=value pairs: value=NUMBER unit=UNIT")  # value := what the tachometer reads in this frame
value=5800 unit=rpm
